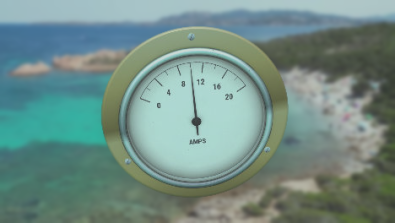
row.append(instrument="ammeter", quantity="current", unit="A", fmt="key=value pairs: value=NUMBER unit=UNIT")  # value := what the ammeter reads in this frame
value=10 unit=A
